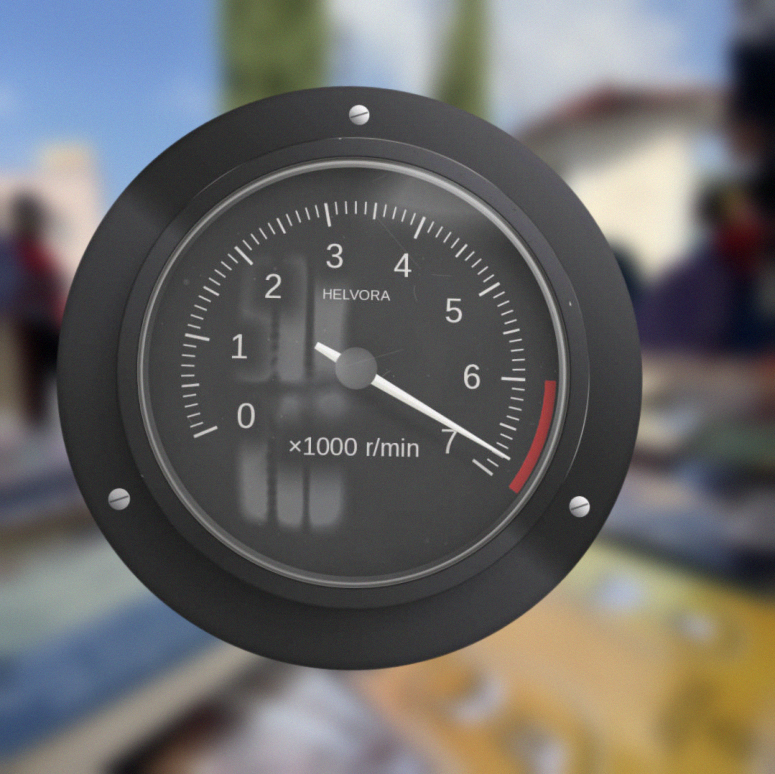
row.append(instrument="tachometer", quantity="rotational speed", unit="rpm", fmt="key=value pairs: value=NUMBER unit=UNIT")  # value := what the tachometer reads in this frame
value=6800 unit=rpm
